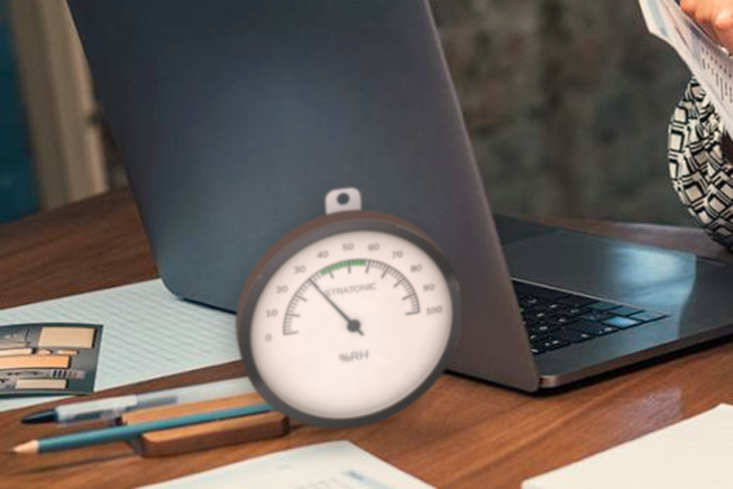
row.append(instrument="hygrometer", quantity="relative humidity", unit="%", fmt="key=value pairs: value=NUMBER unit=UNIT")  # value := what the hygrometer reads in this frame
value=30 unit=%
